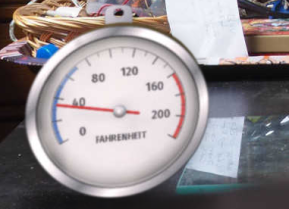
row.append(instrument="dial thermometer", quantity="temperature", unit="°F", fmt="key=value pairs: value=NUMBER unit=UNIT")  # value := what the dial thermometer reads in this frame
value=35 unit=°F
